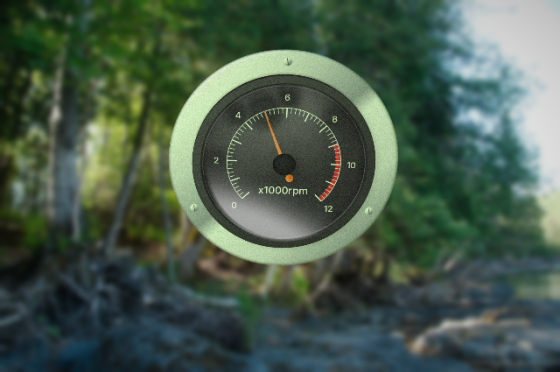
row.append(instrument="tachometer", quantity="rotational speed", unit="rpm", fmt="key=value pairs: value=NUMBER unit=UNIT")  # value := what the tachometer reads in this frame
value=5000 unit=rpm
